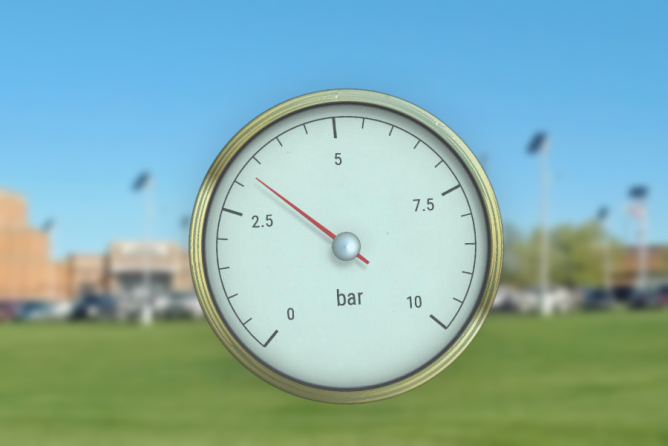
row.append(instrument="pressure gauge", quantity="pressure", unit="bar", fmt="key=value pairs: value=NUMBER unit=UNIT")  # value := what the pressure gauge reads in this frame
value=3.25 unit=bar
